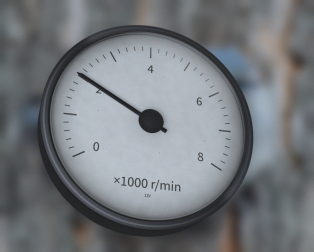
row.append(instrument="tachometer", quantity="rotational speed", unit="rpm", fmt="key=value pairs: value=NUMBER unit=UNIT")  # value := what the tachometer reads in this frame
value=2000 unit=rpm
